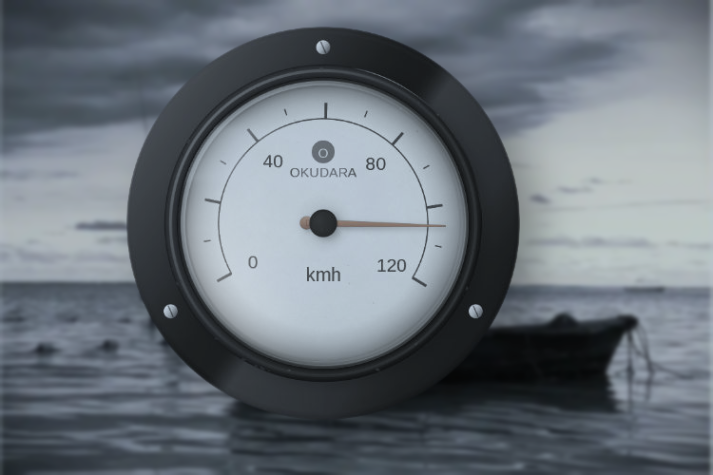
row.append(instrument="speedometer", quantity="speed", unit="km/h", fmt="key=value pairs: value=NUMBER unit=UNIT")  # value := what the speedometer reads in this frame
value=105 unit=km/h
